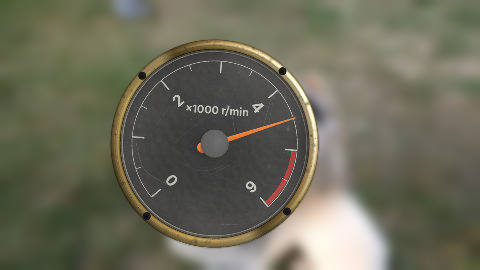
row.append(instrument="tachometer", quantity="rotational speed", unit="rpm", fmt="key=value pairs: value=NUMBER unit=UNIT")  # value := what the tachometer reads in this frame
value=4500 unit=rpm
